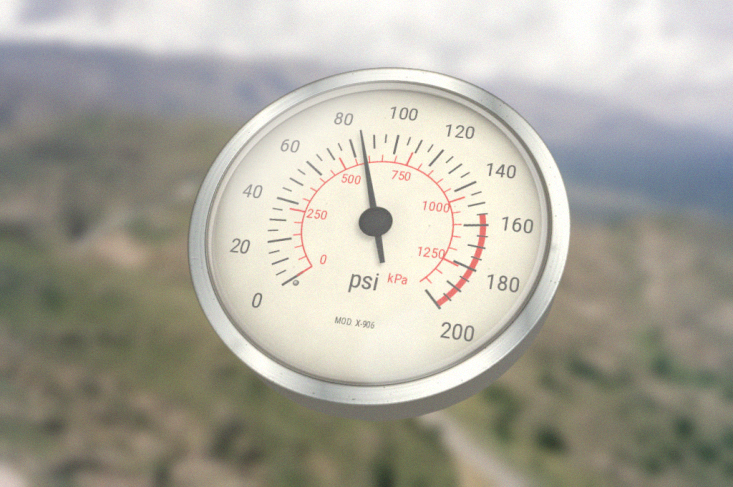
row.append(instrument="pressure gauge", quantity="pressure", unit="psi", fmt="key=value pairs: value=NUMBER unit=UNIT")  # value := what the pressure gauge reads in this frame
value=85 unit=psi
